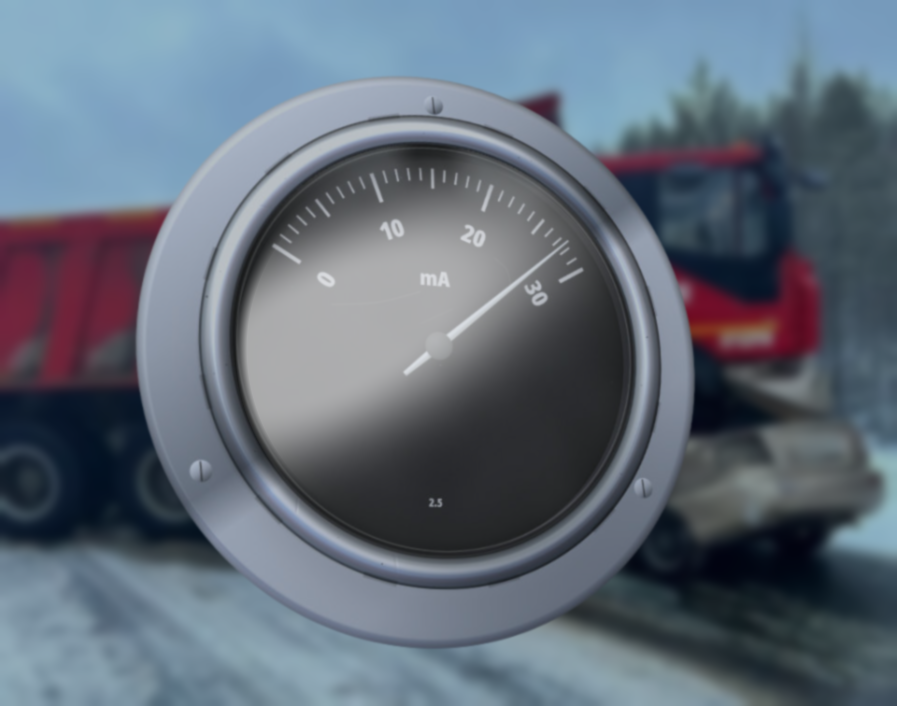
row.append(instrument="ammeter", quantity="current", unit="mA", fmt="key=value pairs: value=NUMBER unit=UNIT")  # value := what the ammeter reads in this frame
value=27.5 unit=mA
